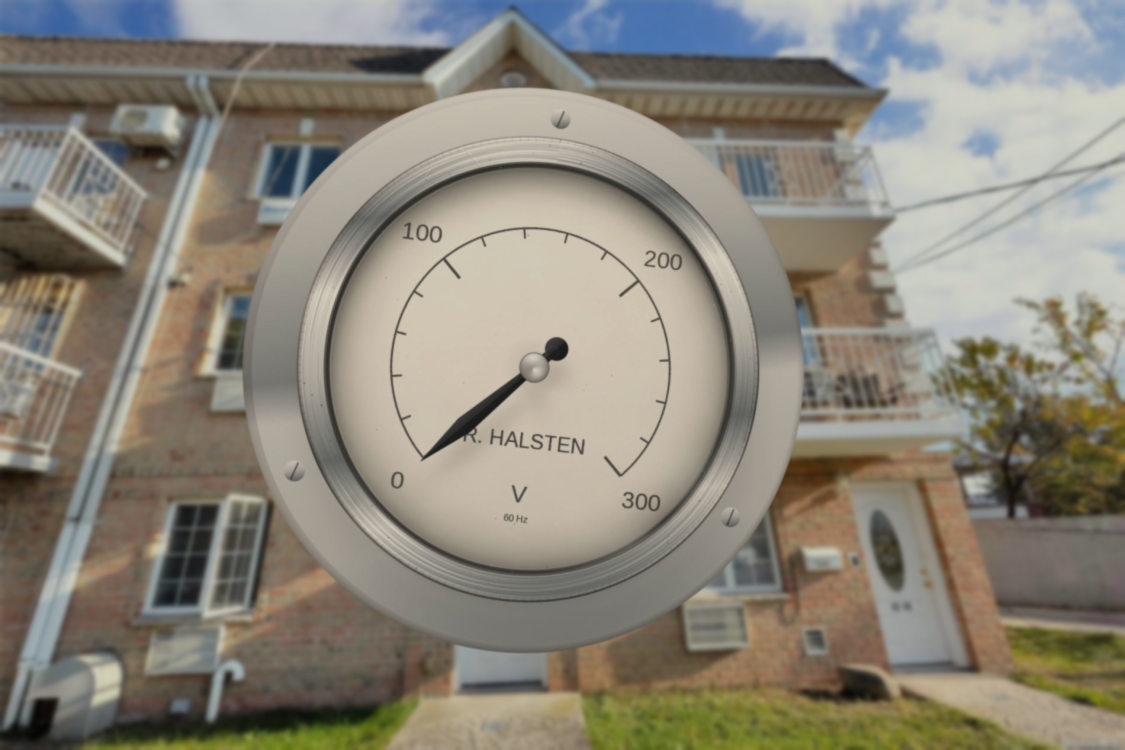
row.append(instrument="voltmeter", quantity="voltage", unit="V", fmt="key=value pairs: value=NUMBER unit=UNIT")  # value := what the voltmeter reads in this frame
value=0 unit=V
